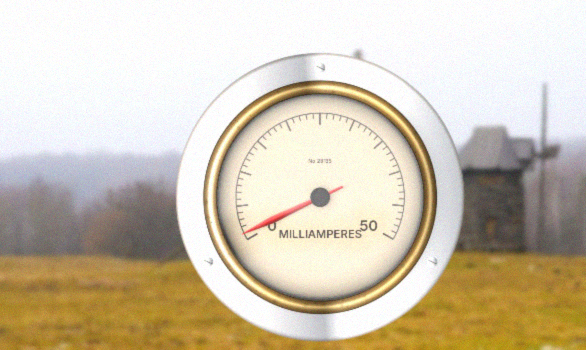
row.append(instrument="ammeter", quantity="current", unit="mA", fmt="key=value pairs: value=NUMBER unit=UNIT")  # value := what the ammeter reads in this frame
value=1 unit=mA
